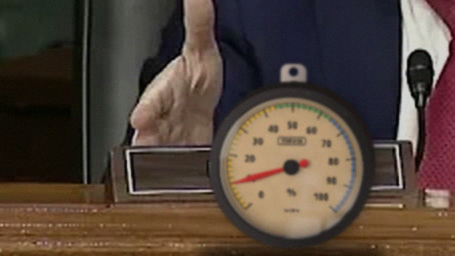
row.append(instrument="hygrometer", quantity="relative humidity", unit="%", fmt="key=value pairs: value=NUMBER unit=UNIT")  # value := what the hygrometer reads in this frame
value=10 unit=%
